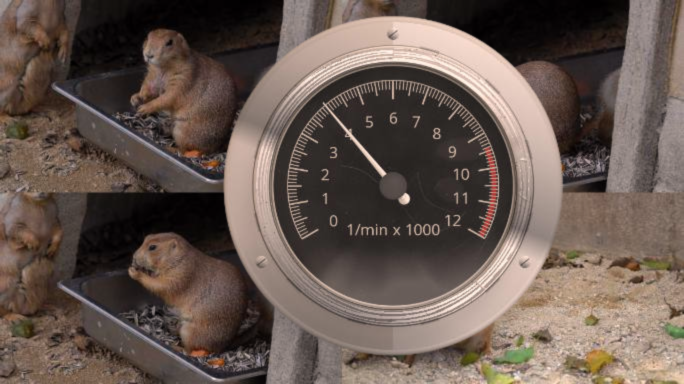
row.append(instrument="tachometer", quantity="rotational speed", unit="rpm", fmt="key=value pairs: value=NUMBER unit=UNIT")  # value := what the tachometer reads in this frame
value=4000 unit=rpm
